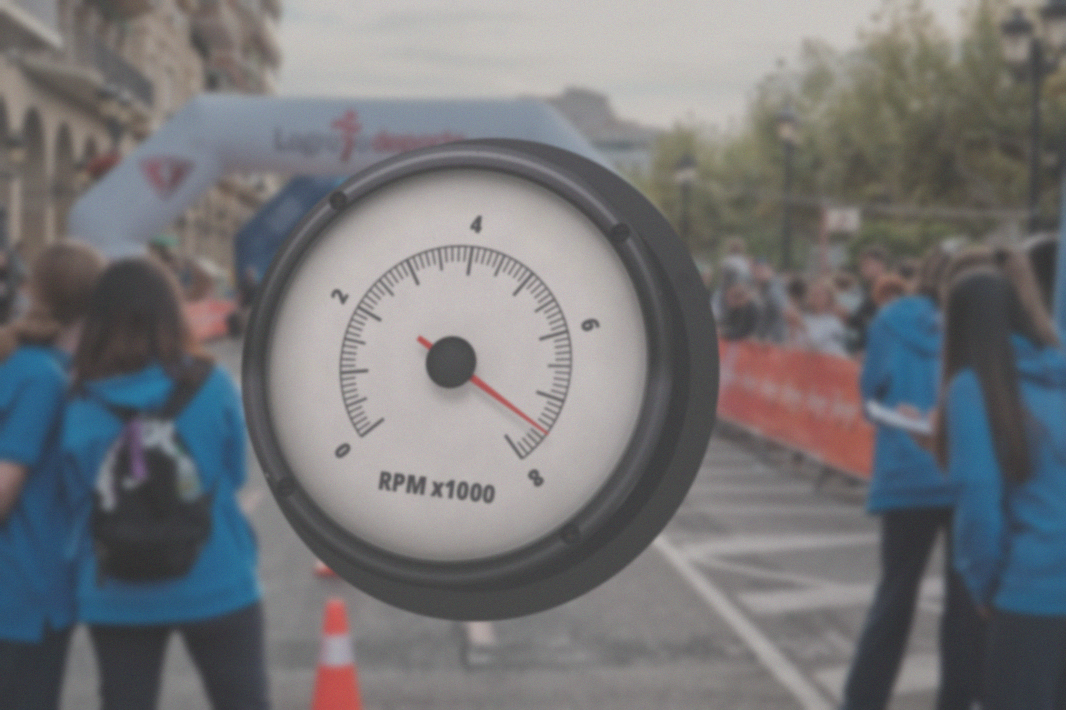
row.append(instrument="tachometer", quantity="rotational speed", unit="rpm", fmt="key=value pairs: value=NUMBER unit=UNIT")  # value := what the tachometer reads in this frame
value=7500 unit=rpm
